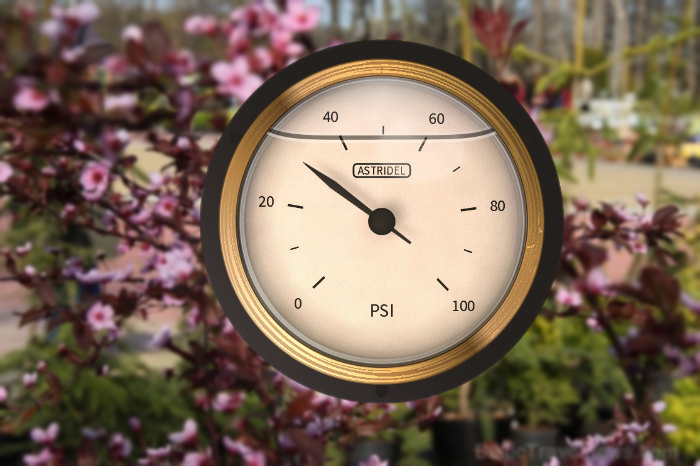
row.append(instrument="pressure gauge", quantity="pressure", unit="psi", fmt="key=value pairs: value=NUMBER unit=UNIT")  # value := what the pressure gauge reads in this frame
value=30 unit=psi
